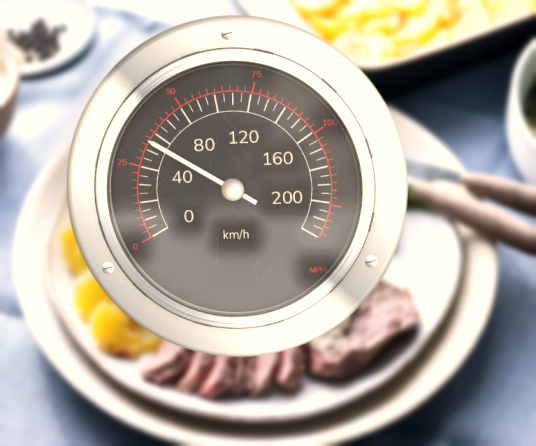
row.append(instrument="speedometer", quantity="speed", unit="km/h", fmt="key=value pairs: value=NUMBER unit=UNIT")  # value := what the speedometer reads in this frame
value=55 unit=km/h
